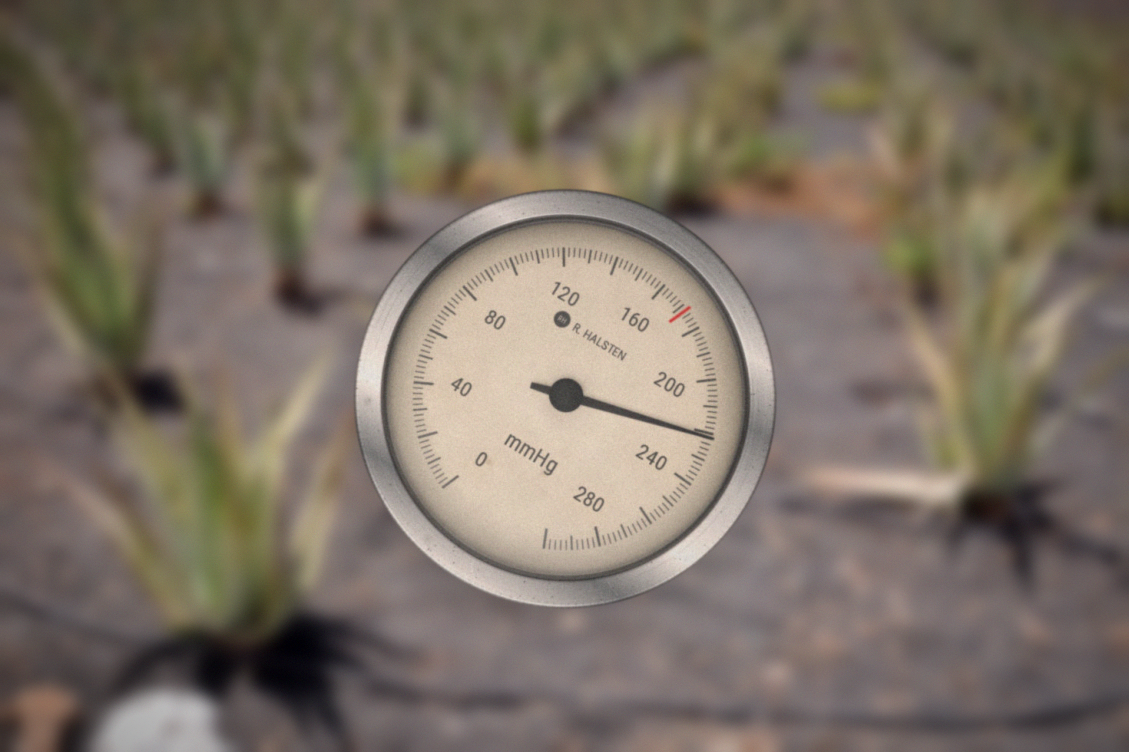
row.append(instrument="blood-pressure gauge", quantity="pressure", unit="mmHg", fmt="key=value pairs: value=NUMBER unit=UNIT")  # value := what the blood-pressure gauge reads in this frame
value=222 unit=mmHg
